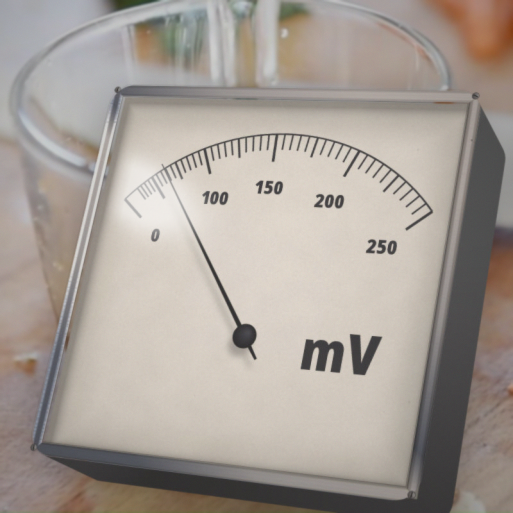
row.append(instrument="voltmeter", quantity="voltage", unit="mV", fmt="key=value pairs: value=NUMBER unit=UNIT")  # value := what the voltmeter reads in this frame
value=65 unit=mV
